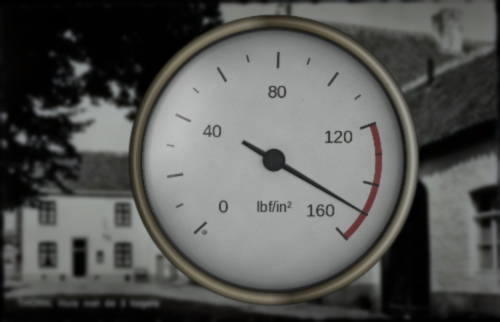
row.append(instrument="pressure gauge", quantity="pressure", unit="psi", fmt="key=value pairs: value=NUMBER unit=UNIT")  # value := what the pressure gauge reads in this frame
value=150 unit=psi
